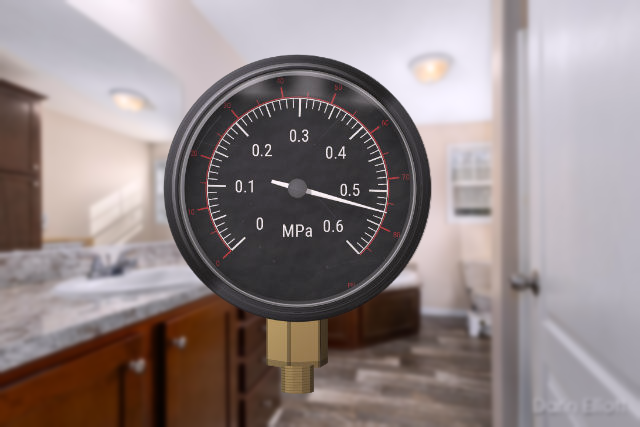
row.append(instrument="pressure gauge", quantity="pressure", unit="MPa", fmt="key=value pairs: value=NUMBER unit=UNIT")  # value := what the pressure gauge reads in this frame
value=0.53 unit=MPa
